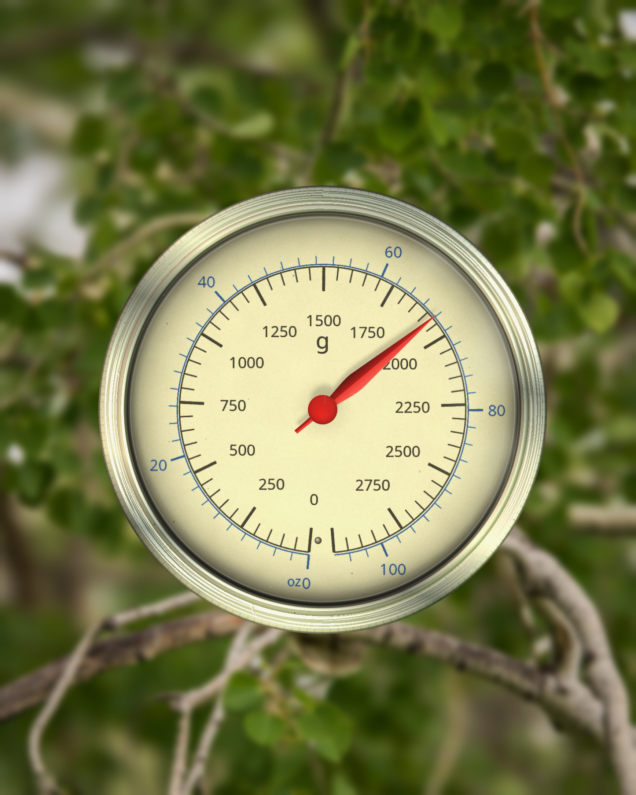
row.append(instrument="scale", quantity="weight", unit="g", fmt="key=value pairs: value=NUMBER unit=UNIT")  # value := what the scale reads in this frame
value=1925 unit=g
